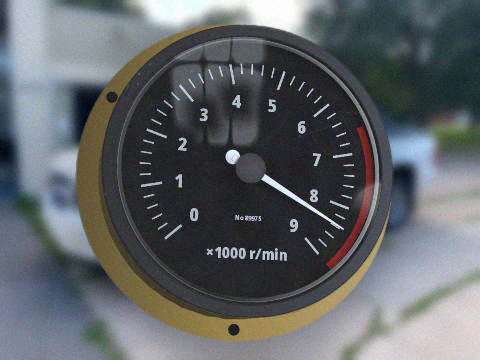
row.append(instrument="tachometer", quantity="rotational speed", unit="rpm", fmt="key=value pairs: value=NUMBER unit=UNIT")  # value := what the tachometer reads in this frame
value=8400 unit=rpm
